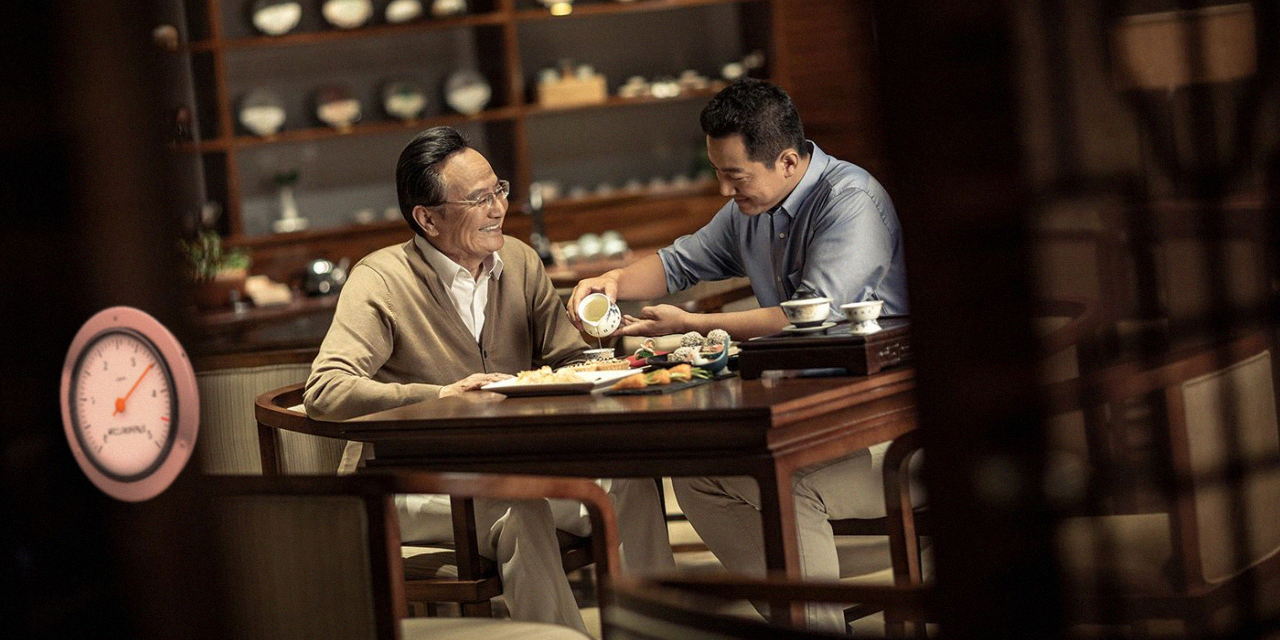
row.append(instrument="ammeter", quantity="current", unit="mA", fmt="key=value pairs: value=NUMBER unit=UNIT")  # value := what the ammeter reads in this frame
value=3.5 unit=mA
